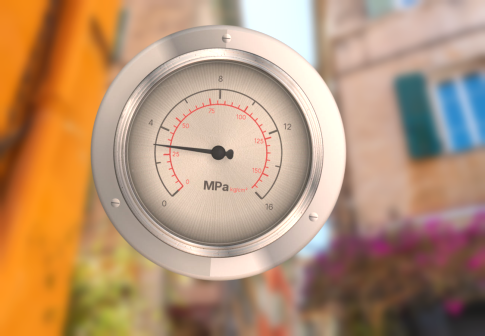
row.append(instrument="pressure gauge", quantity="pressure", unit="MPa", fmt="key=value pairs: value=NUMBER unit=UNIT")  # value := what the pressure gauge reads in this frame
value=3 unit=MPa
